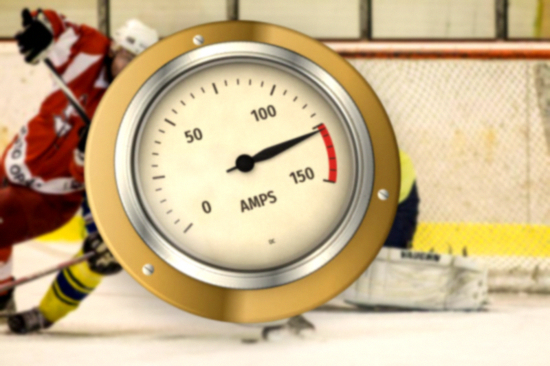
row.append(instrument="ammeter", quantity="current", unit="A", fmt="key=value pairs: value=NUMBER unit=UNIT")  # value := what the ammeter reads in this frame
value=127.5 unit=A
